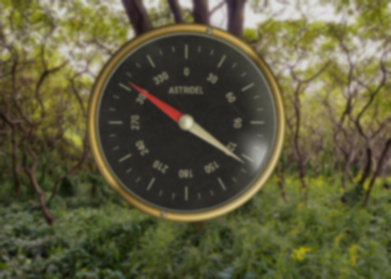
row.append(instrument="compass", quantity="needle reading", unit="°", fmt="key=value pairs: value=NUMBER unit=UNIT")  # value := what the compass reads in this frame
value=305 unit=°
